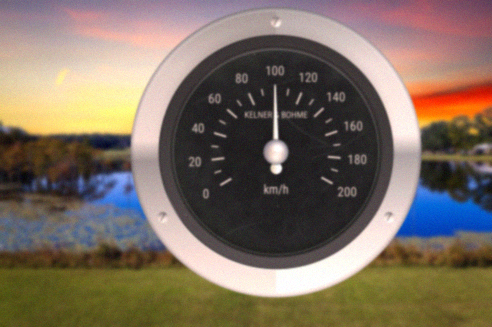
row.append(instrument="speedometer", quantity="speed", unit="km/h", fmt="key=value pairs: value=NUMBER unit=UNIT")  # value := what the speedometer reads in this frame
value=100 unit=km/h
